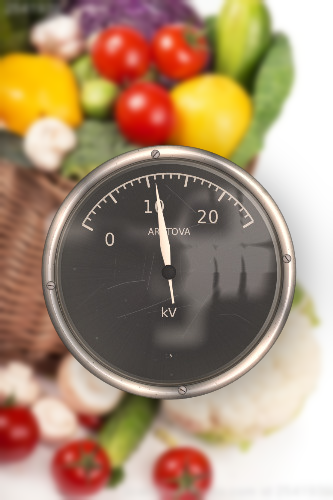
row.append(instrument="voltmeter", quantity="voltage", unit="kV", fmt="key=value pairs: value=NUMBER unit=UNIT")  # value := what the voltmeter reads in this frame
value=11 unit=kV
